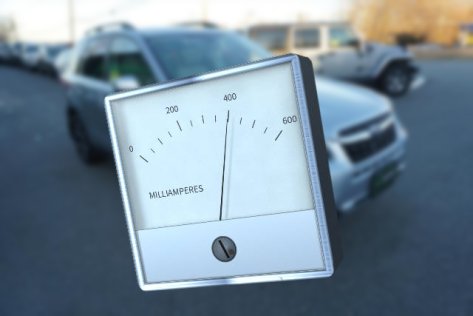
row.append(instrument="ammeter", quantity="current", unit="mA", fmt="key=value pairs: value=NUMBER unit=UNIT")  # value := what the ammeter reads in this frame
value=400 unit=mA
